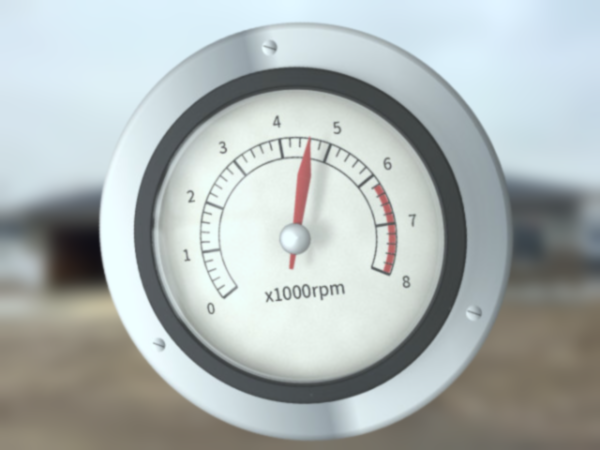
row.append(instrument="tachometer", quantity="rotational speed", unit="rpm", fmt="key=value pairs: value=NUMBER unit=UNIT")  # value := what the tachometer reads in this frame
value=4600 unit=rpm
